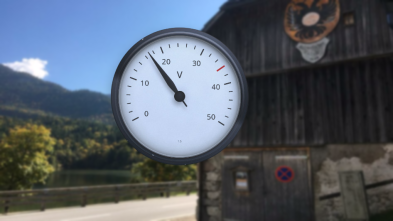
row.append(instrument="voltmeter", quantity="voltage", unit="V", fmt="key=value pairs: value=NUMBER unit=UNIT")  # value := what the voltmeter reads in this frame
value=17 unit=V
